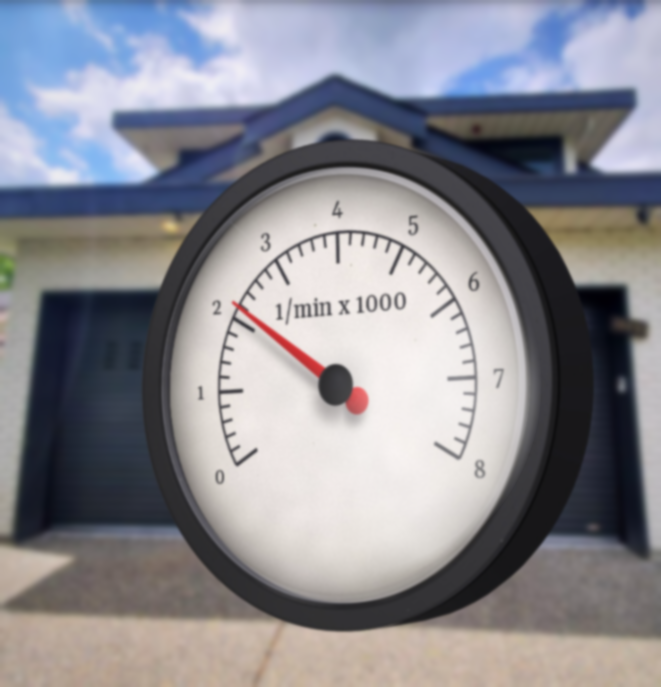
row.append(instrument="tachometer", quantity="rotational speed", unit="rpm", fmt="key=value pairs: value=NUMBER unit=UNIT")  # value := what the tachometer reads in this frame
value=2200 unit=rpm
